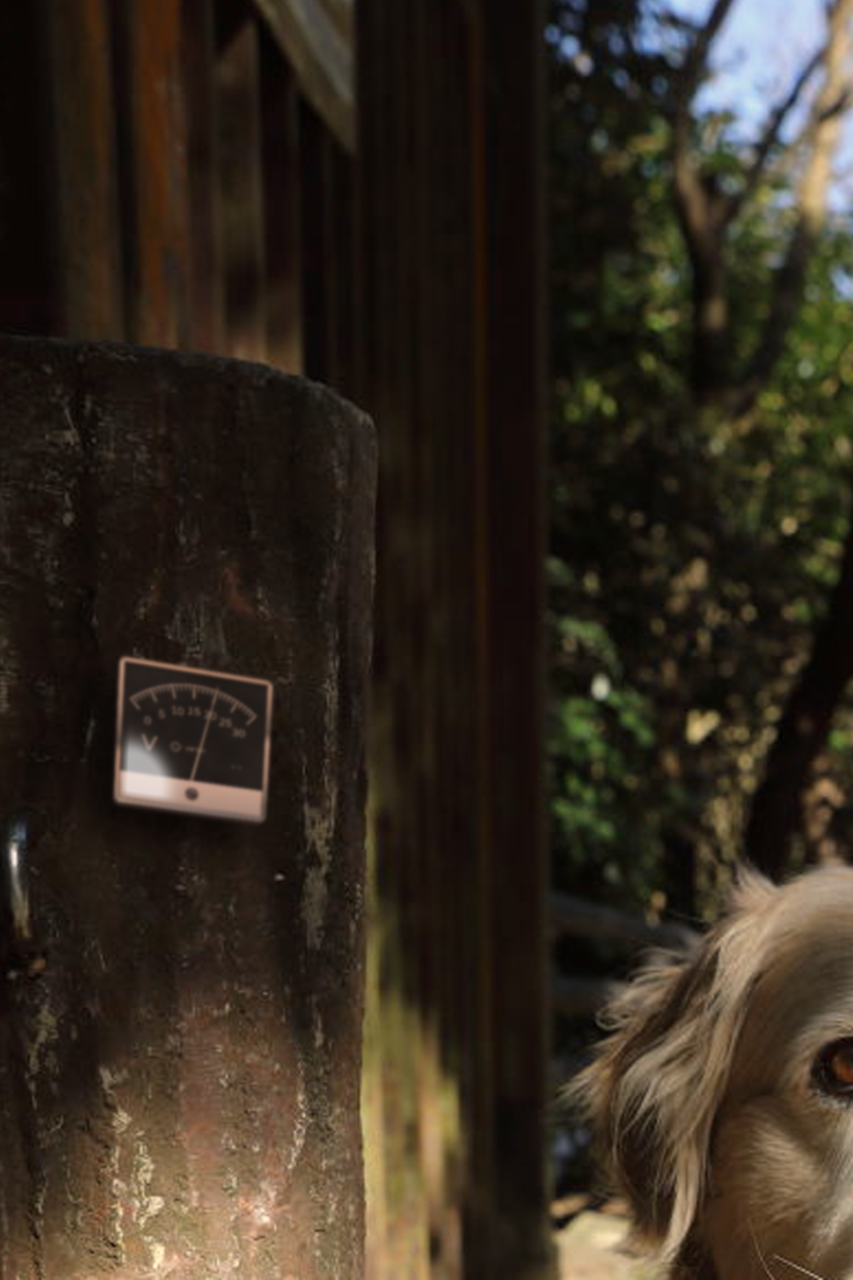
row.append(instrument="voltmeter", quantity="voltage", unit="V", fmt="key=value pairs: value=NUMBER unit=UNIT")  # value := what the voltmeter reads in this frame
value=20 unit=V
